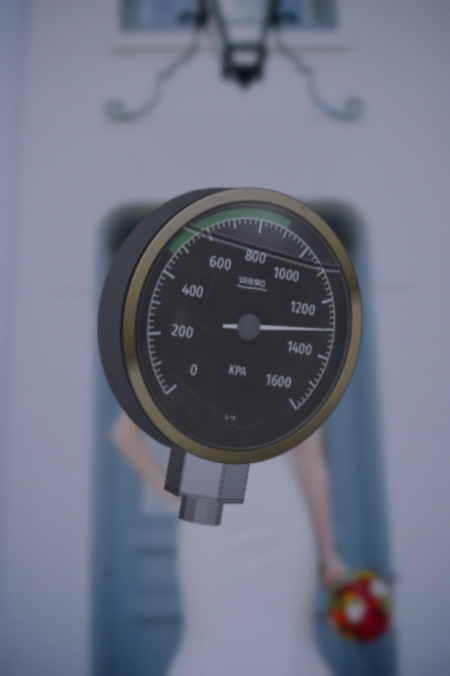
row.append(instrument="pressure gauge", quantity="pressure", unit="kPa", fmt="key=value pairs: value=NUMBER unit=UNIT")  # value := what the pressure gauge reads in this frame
value=1300 unit=kPa
